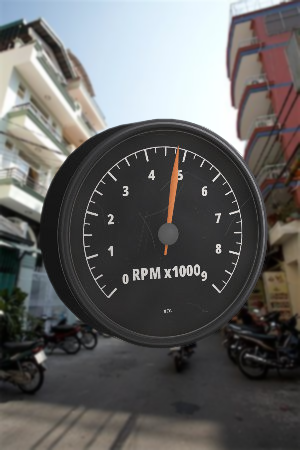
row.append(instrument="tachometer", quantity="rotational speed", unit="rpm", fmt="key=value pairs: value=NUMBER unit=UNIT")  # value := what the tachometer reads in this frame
value=4750 unit=rpm
